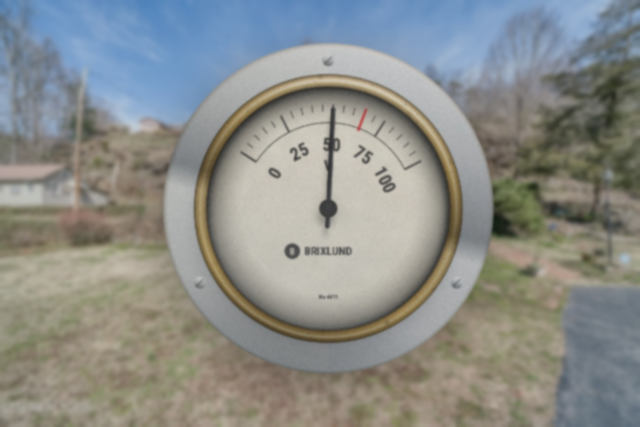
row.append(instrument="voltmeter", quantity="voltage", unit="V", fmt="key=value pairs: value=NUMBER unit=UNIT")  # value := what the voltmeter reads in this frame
value=50 unit=V
